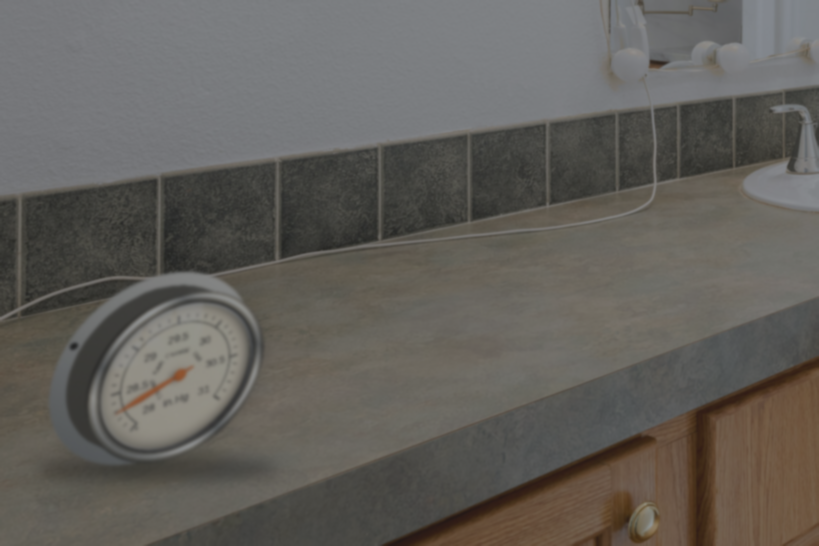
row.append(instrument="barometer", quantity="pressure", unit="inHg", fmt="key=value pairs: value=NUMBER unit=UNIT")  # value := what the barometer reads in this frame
value=28.3 unit=inHg
